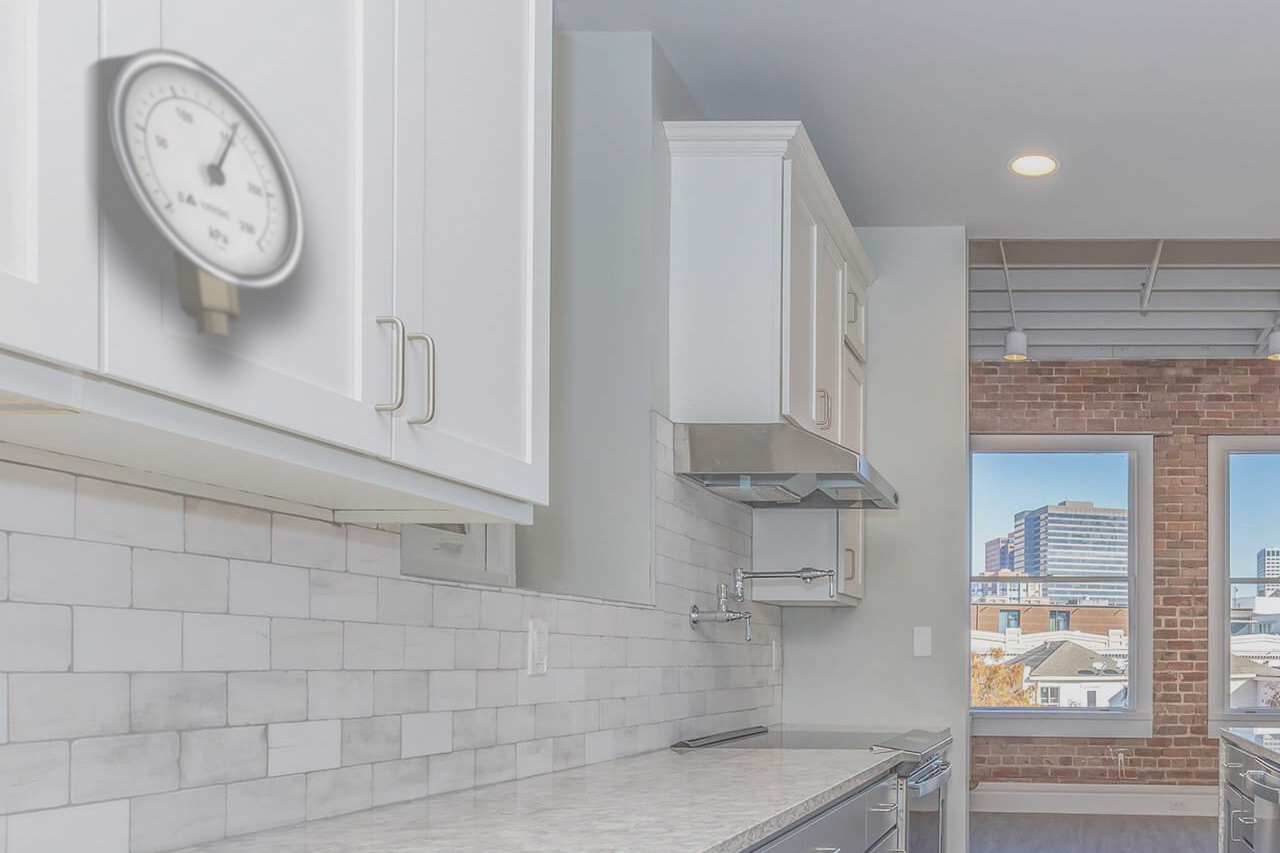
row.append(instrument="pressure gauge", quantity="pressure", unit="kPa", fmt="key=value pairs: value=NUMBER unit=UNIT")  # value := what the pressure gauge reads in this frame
value=150 unit=kPa
